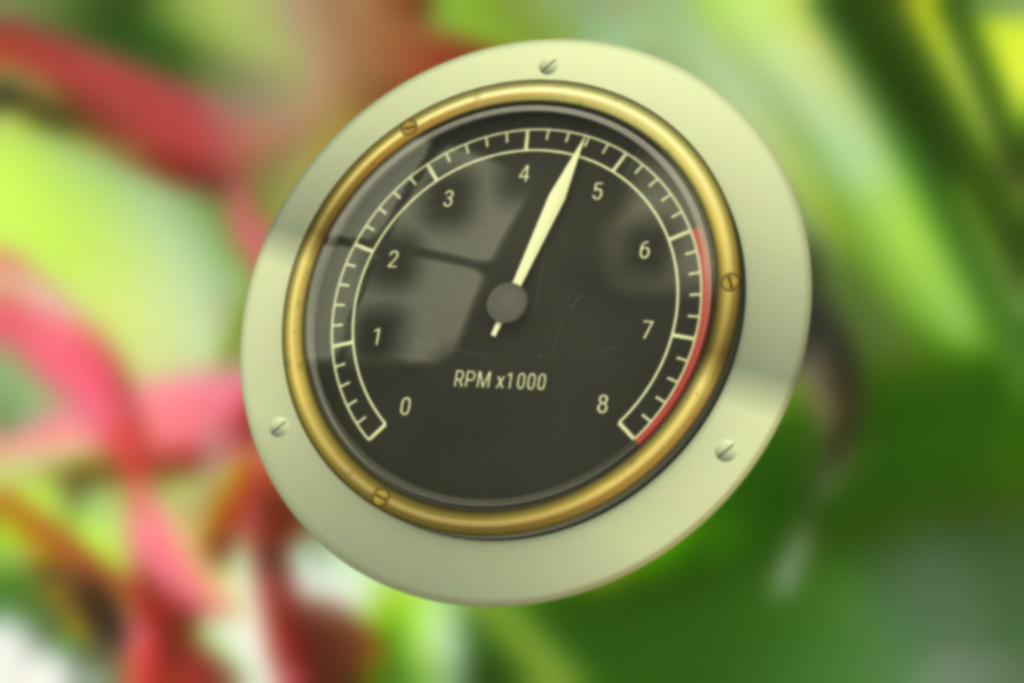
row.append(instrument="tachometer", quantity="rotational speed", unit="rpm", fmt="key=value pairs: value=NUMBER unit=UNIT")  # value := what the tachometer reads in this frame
value=4600 unit=rpm
